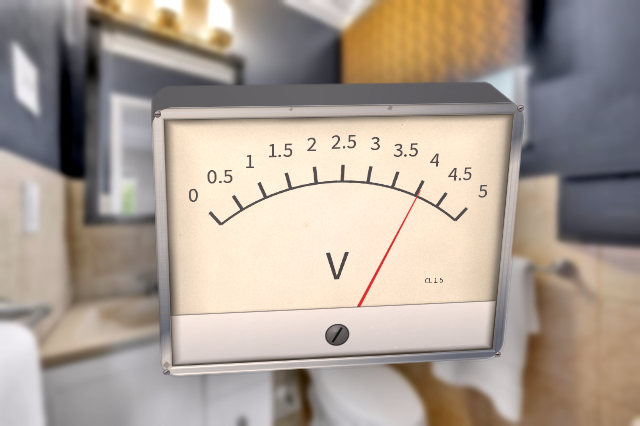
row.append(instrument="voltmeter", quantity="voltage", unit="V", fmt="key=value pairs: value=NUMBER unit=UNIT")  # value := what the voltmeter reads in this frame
value=4 unit=V
